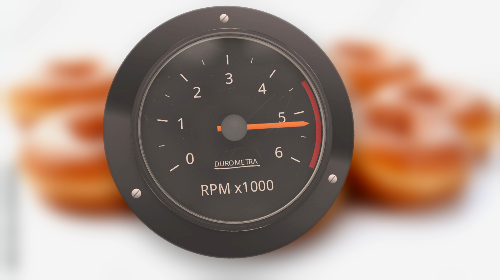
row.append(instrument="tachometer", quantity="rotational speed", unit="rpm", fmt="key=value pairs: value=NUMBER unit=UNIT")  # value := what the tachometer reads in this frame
value=5250 unit=rpm
